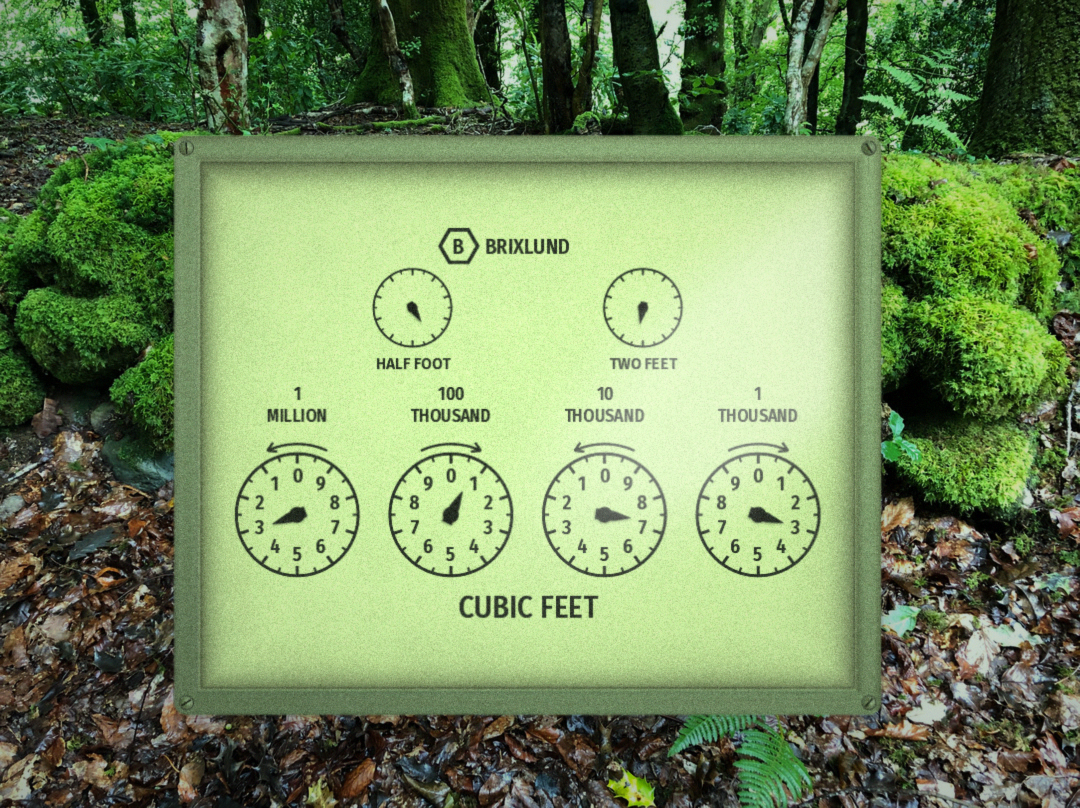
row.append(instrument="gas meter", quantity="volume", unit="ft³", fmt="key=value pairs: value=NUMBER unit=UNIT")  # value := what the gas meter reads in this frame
value=307300 unit=ft³
